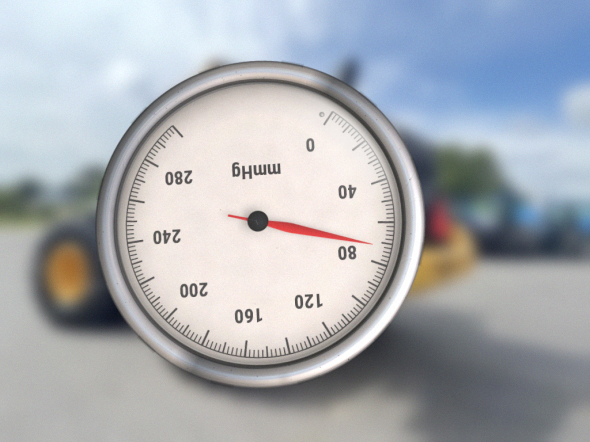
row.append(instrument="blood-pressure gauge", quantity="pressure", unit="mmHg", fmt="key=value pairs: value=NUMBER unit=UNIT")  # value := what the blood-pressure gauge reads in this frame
value=72 unit=mmHg
